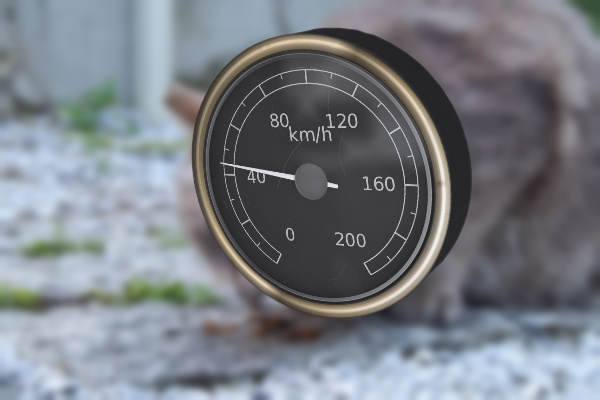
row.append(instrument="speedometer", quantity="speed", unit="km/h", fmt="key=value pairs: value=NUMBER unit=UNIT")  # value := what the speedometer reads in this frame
value=45 unit=km/h
